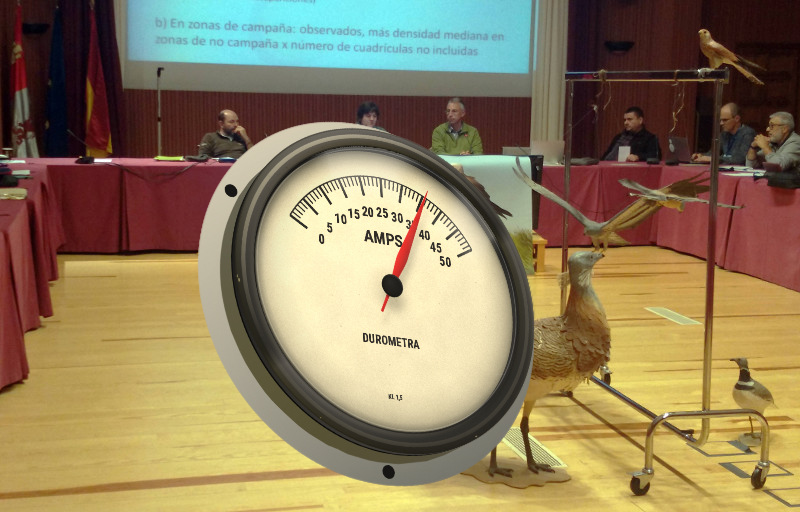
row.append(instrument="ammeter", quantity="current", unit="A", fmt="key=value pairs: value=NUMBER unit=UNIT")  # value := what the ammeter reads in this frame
value=35 unit=A
